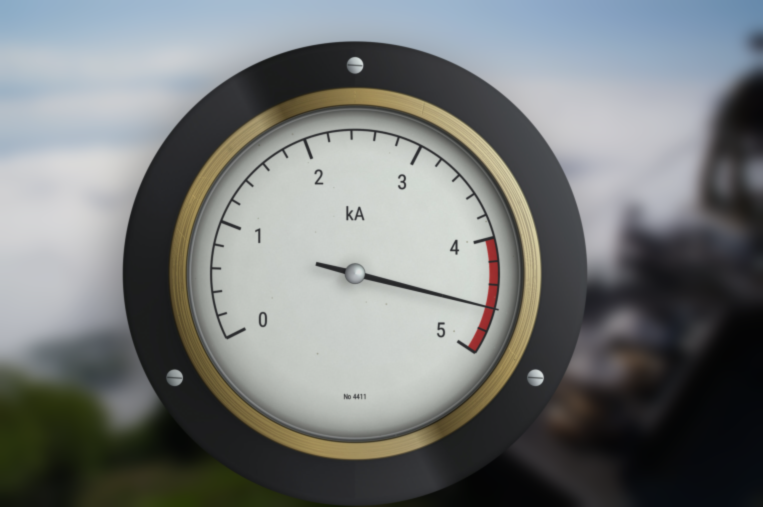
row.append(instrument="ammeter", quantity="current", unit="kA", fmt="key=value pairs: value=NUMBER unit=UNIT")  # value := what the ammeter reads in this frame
value=4.6 unit=kA
